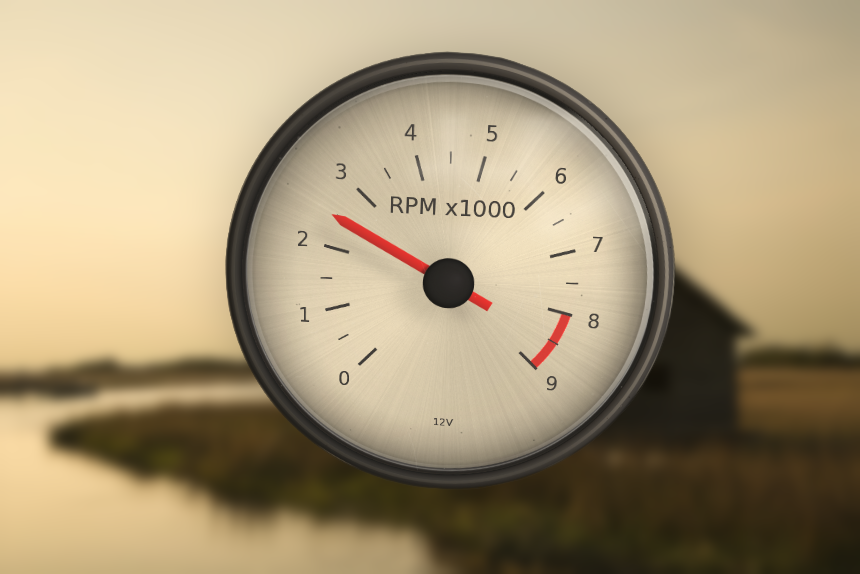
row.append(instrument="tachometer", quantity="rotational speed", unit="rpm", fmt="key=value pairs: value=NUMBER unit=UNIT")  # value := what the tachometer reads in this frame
value=2500 unit=rpm
